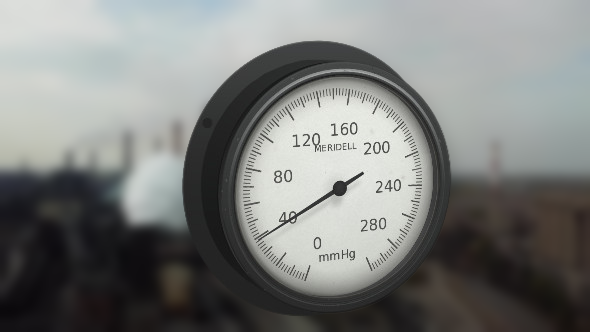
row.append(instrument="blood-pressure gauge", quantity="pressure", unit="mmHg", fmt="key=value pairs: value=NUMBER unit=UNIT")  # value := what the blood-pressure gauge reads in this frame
value=40 unit=mmHg
